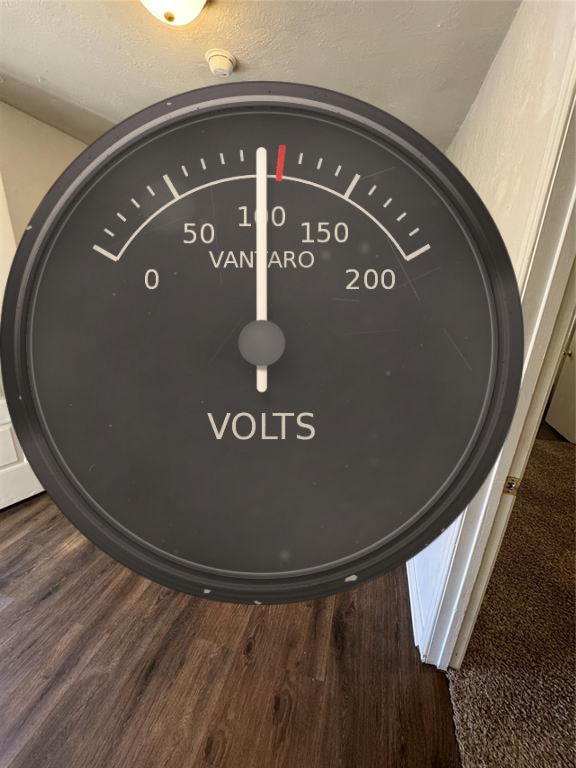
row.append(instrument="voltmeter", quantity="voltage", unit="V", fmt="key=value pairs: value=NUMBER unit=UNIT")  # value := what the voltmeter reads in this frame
value=100 unit=V
